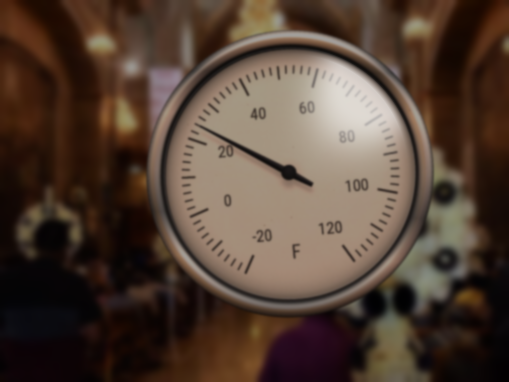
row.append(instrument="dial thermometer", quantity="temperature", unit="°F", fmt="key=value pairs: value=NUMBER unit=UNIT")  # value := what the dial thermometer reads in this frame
value=24 unit=°F
